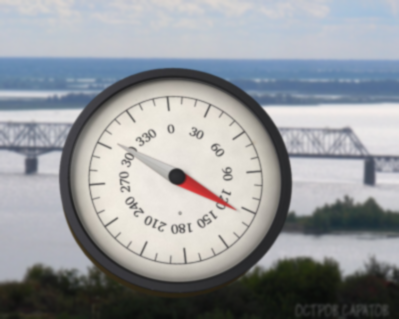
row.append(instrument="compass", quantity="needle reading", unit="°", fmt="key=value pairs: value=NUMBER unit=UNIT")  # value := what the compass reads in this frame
value=125 unit=°
